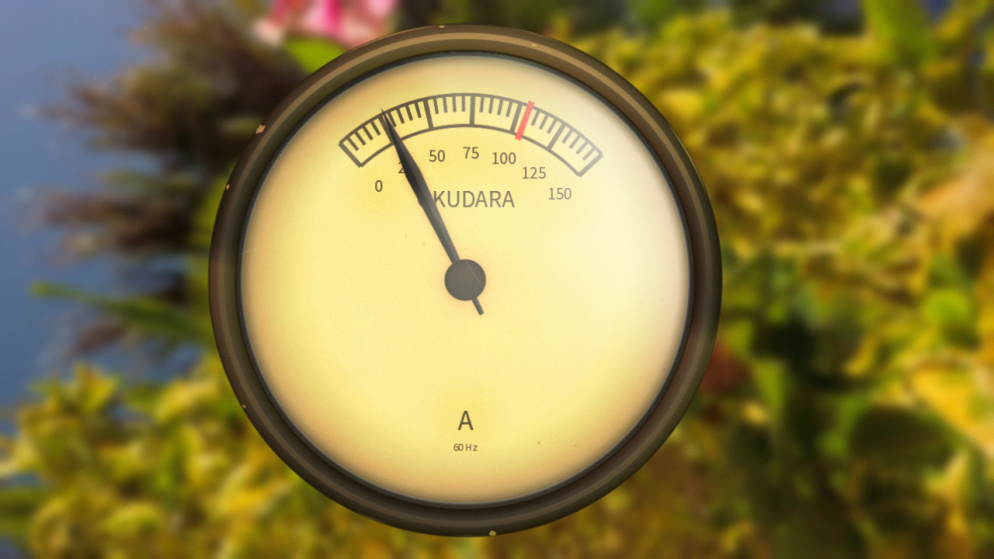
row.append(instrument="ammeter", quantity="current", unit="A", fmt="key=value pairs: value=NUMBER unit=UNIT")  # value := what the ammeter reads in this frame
value=27.5 unit=A
